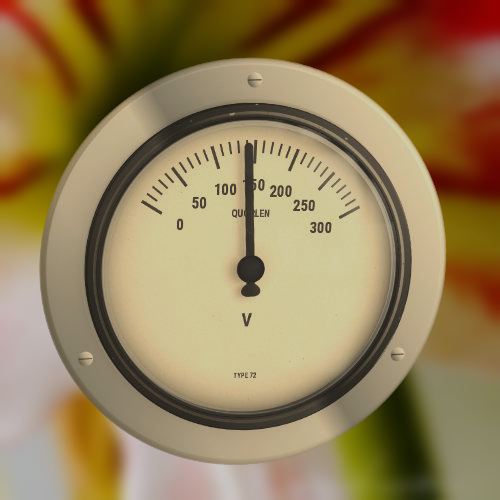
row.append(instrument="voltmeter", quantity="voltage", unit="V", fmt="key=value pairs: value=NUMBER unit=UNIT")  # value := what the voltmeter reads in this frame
value=140 unit=V
